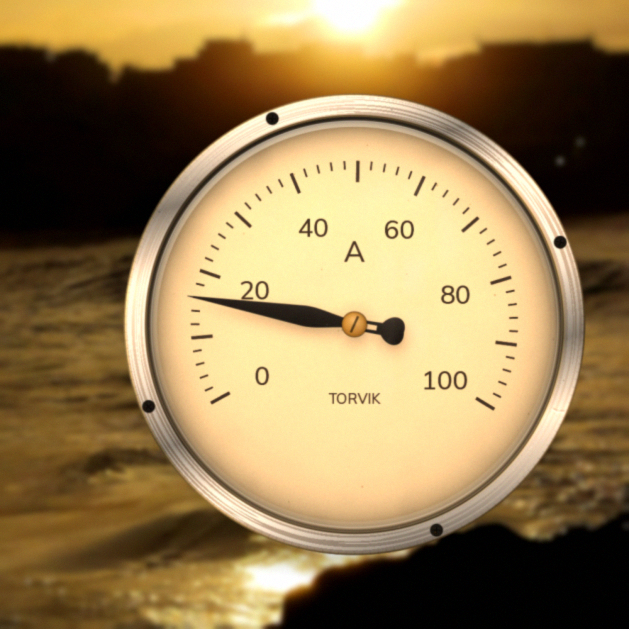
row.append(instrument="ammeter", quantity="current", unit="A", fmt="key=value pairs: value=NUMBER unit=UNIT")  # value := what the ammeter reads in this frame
value=16 unit=A
